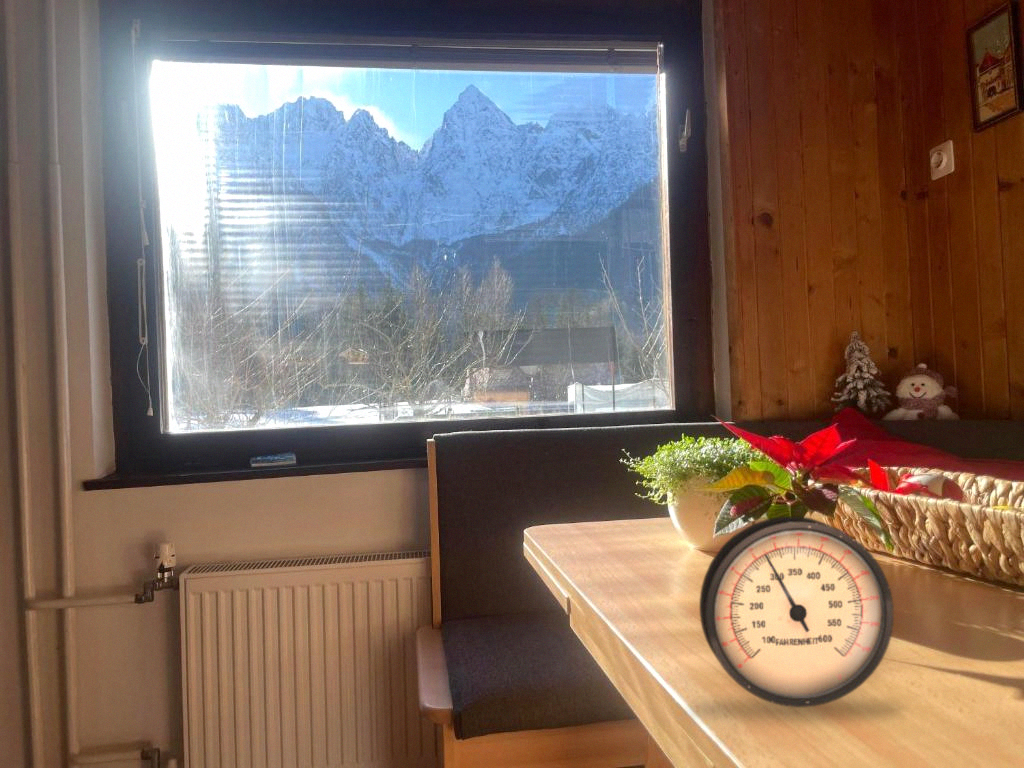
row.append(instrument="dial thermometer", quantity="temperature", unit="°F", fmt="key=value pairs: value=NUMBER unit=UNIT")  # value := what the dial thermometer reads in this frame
value=300 unit=°F
